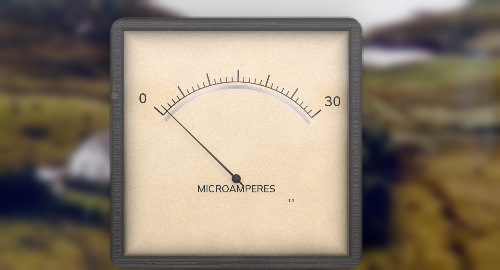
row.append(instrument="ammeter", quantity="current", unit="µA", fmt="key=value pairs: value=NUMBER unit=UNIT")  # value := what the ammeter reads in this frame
value=1 unit=µA
